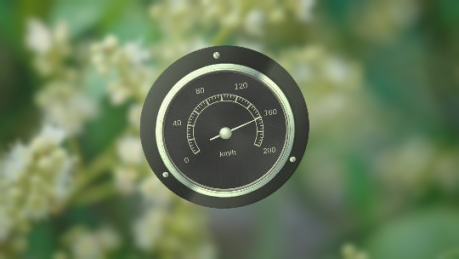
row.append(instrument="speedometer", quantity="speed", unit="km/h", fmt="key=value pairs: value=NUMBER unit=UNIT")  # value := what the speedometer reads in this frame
value=160 unit=km/h
